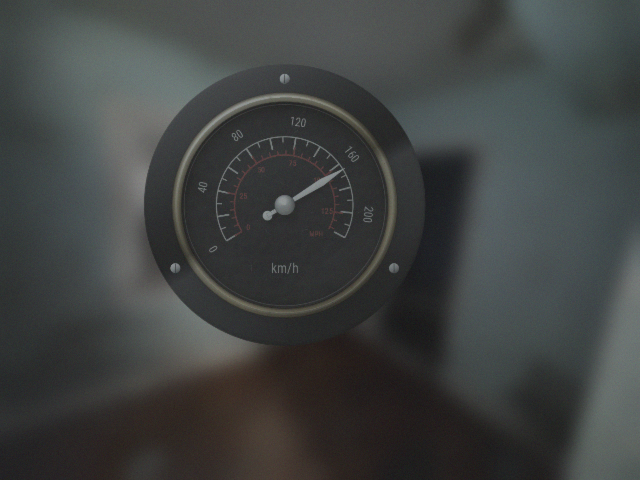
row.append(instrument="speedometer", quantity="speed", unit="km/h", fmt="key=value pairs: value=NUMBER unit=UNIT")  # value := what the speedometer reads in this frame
value=165 unit=km/h
